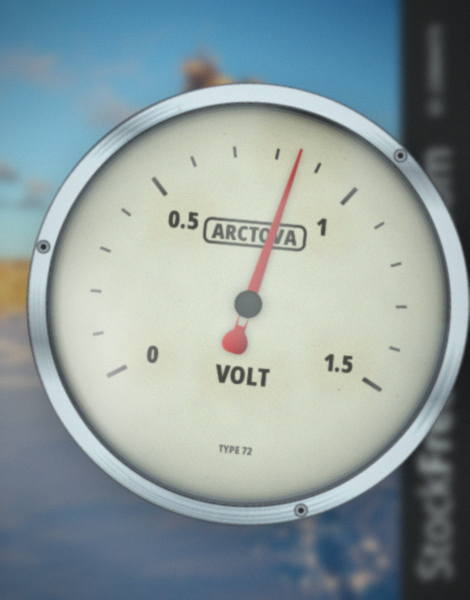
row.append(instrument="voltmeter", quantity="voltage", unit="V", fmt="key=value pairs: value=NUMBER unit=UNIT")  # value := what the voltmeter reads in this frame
value=0.85 unit=V
